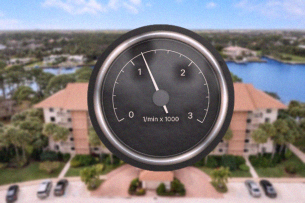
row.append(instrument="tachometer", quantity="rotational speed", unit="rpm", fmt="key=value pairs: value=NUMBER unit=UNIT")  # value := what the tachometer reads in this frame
value=1200 unit=rpm
